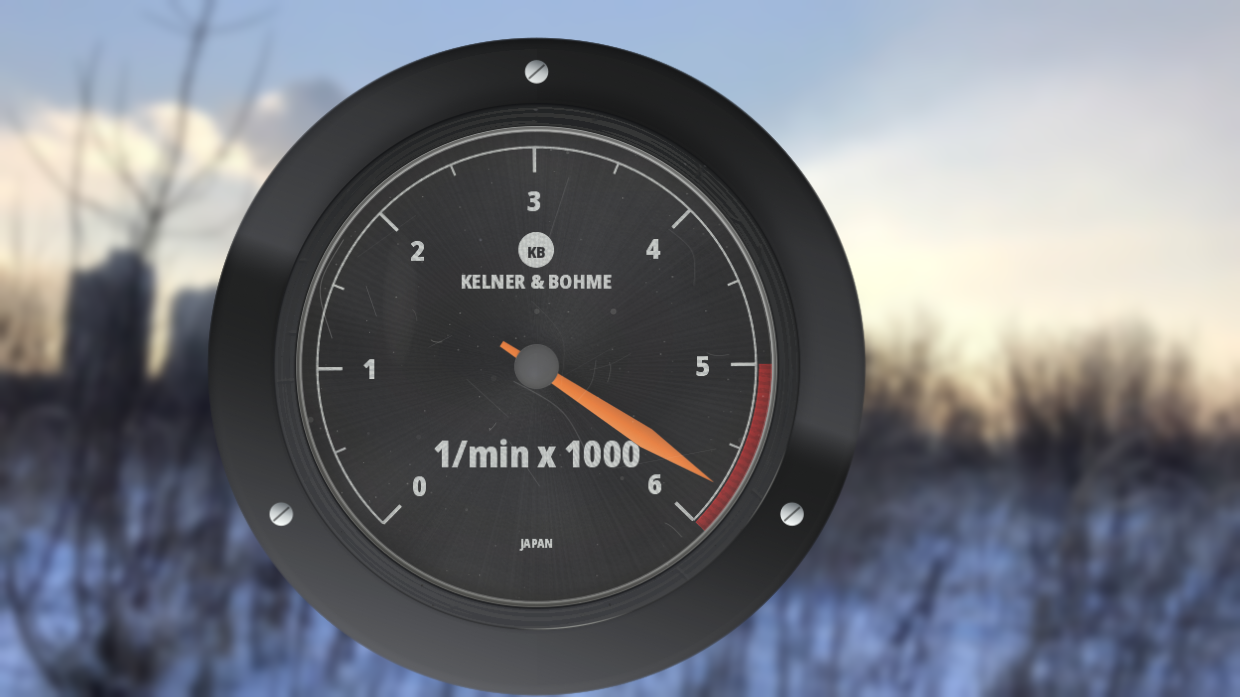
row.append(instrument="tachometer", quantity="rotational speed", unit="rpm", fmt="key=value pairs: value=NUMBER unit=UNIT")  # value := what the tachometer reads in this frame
value=5750 unit=rpm
